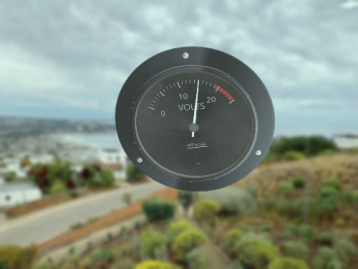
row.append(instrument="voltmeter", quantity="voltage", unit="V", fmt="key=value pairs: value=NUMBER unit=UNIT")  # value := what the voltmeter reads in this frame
value=15 unit=V
